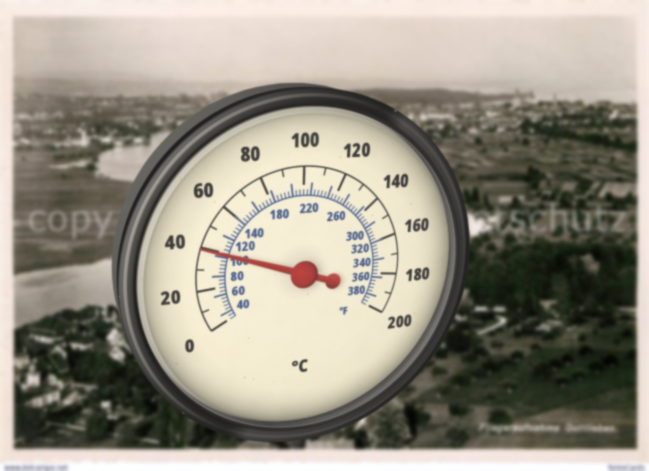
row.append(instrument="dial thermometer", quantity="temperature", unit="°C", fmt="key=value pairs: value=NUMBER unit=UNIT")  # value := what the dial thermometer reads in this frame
value=40 unit=°C
